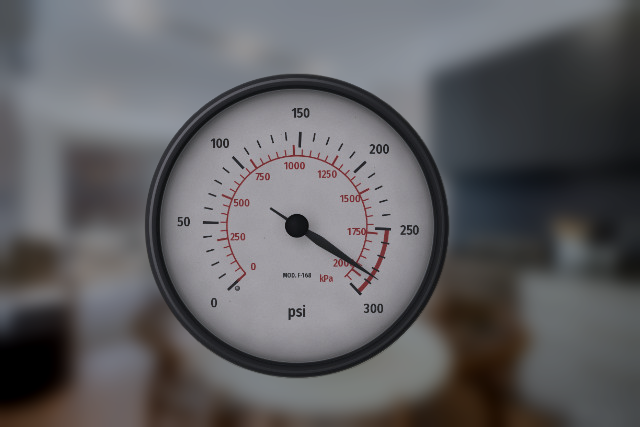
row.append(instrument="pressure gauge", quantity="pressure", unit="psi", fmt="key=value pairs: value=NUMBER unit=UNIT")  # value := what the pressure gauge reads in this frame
value=285 unit=psi
